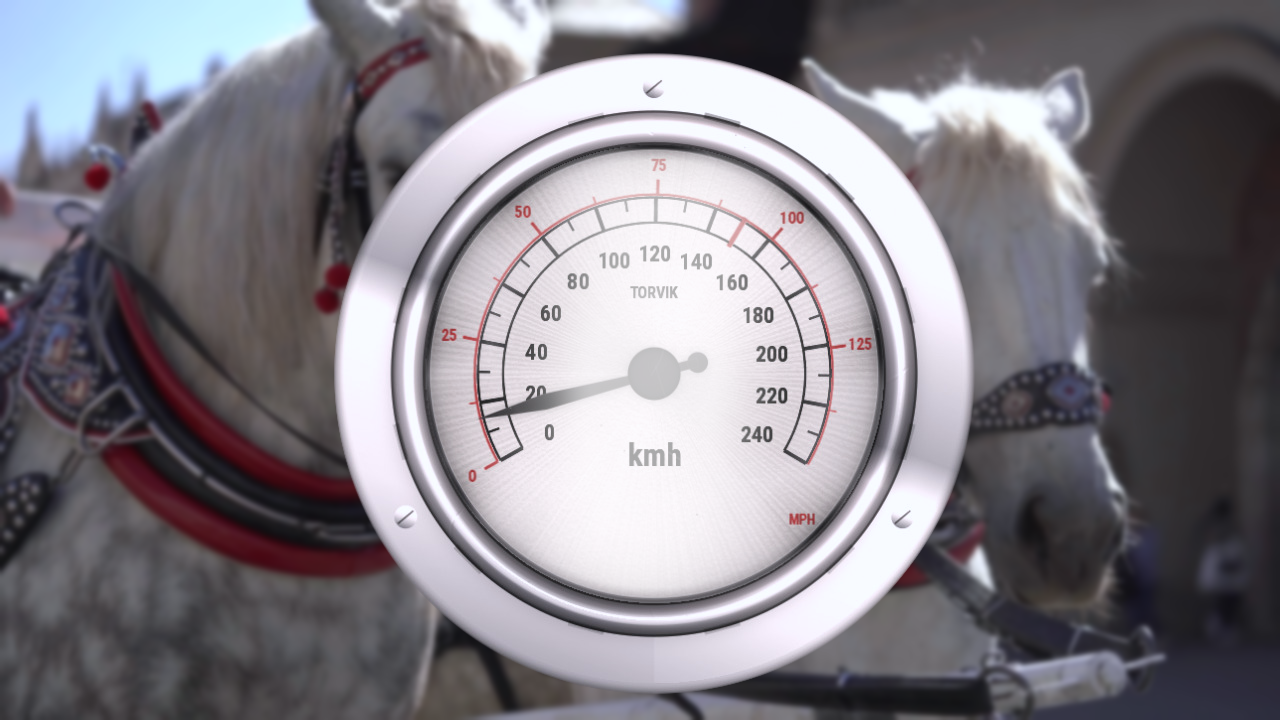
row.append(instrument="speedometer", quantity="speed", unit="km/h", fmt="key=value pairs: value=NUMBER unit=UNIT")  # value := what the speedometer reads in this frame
value=15 unit=km/h
